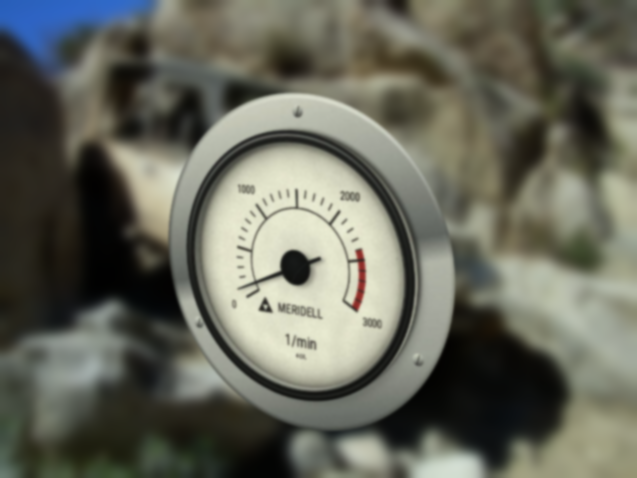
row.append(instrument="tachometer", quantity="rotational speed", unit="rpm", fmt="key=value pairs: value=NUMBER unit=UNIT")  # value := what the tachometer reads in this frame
value=100 unit=rpm
